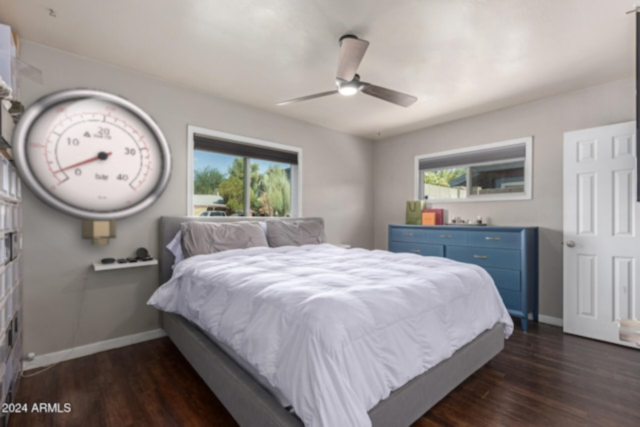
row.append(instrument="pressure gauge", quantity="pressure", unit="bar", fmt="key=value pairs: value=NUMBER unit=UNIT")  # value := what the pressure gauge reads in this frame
value=2 unit=bar
